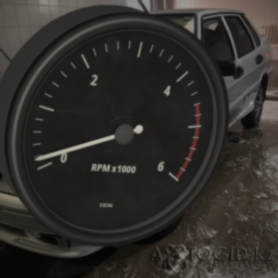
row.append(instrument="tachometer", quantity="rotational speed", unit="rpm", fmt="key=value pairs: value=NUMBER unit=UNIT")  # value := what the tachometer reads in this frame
value=200 unit=rpm
